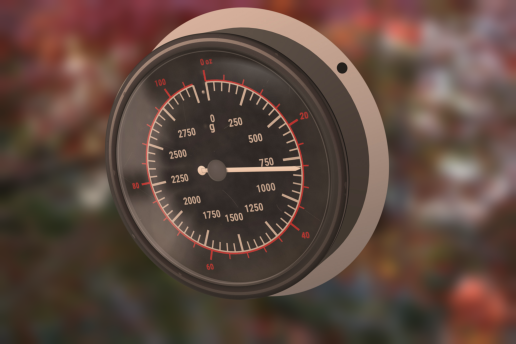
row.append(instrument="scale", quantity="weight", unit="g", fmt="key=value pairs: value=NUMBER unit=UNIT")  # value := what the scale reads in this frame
value=800 unit=g
